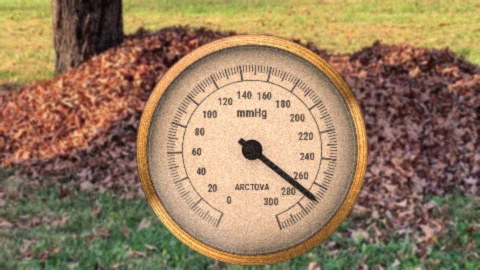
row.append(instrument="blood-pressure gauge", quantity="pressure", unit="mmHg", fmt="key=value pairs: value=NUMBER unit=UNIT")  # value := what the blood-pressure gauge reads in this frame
value=270 unit=mmHg
